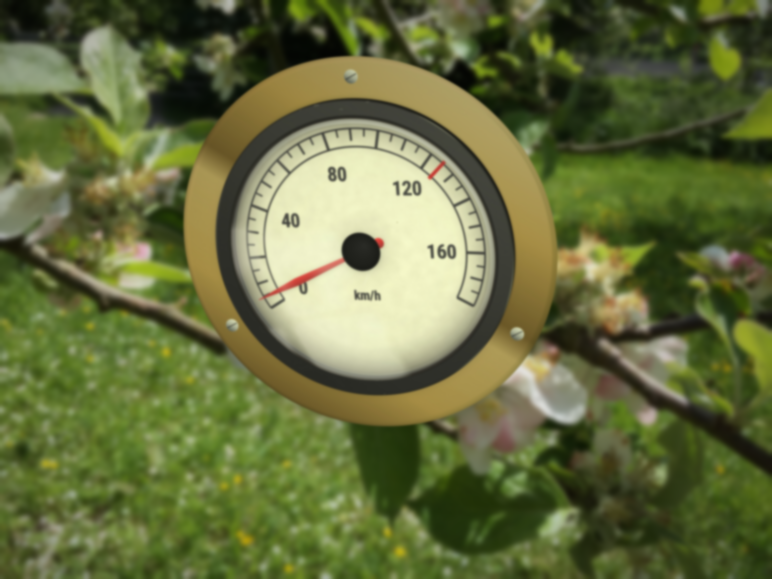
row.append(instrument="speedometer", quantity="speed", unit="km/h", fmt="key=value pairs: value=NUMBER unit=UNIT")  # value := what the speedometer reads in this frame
value=5 unit=km/h
